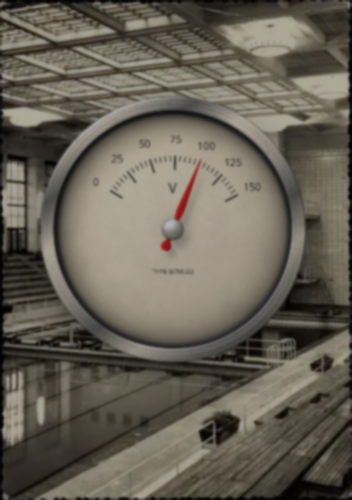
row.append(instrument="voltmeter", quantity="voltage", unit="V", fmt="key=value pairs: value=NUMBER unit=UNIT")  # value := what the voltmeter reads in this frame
value=100 unit=V
